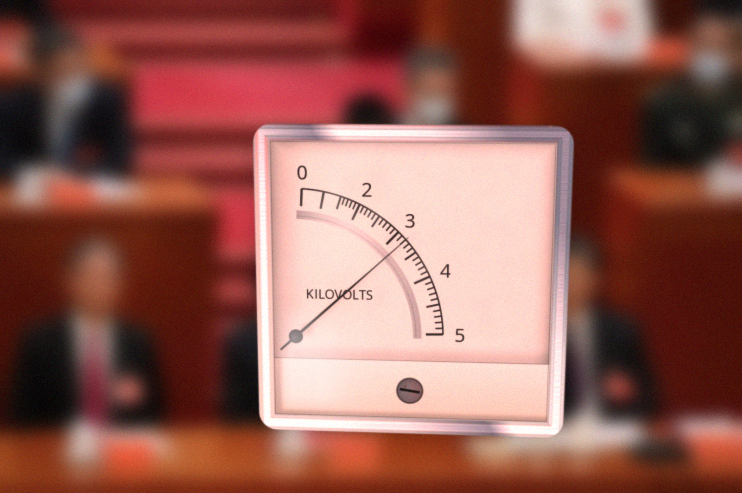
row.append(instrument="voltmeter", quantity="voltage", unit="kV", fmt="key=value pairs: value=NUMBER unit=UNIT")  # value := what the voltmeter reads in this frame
value=3.2 unit=kV
